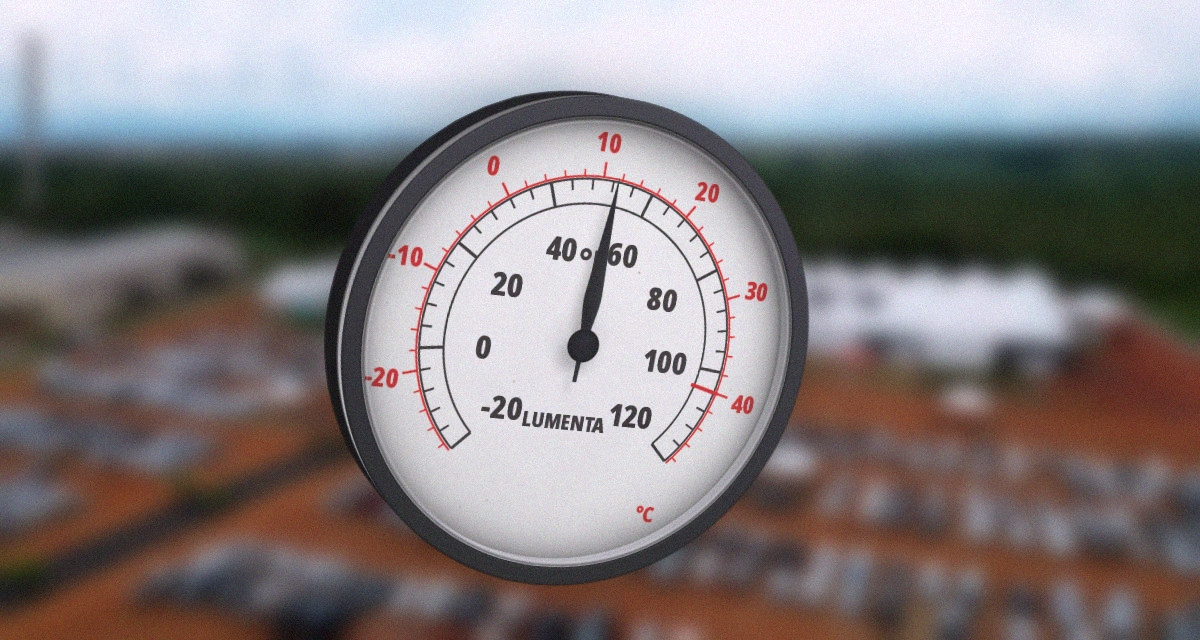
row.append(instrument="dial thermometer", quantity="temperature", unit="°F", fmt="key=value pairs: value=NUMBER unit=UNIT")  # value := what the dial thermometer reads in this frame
value=52 unit=°F
